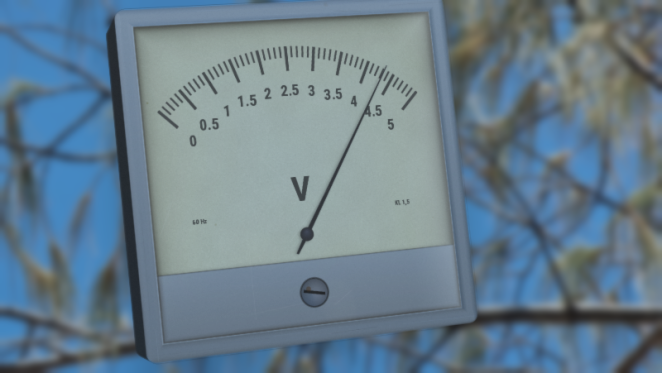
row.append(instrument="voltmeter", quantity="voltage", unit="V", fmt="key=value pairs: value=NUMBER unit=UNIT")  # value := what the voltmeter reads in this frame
value=4.3 unit=V
